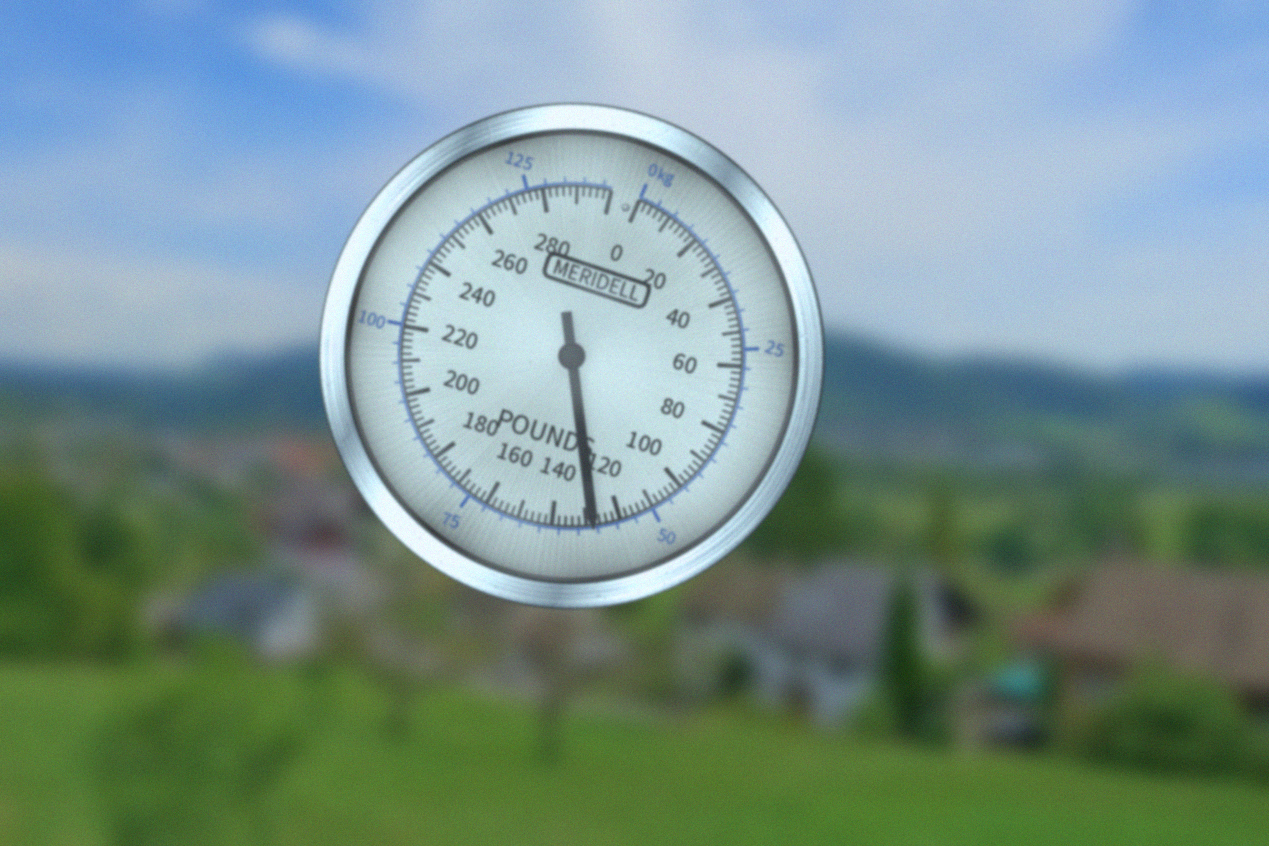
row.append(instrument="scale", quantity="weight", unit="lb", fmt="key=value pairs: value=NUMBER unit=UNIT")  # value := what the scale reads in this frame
value=128 unit=lb
